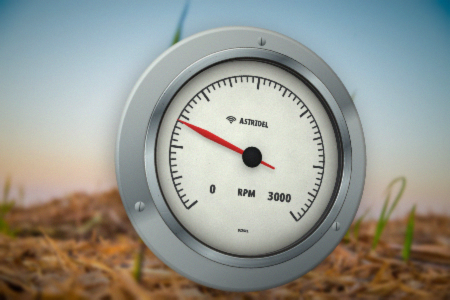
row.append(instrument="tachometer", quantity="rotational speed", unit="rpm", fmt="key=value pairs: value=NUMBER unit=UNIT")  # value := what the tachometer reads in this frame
value=700 unit=rpm
